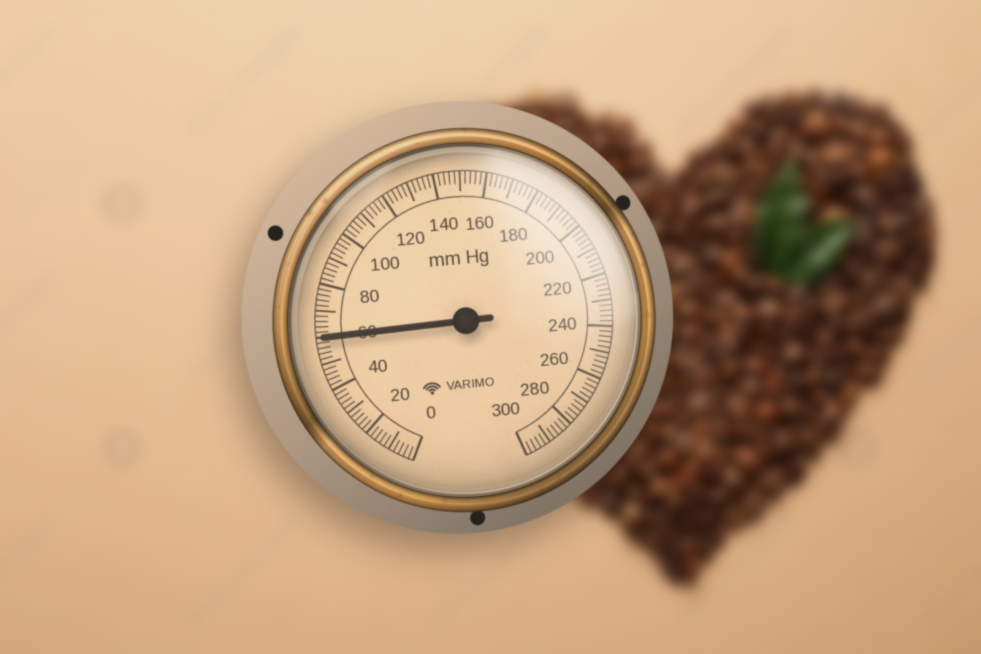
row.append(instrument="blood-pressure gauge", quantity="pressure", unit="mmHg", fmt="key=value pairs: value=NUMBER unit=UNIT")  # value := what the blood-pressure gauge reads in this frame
value=60 unit=mmHg
